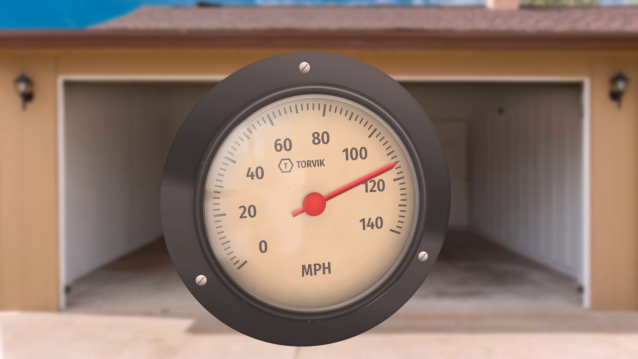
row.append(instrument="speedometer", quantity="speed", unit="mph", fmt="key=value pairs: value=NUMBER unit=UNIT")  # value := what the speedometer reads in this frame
value=114 unit=mph
